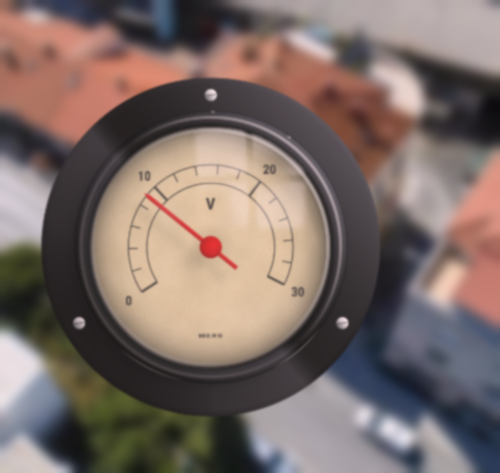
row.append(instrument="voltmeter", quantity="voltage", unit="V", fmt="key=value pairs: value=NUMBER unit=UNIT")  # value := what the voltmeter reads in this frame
value=9 unit=V
